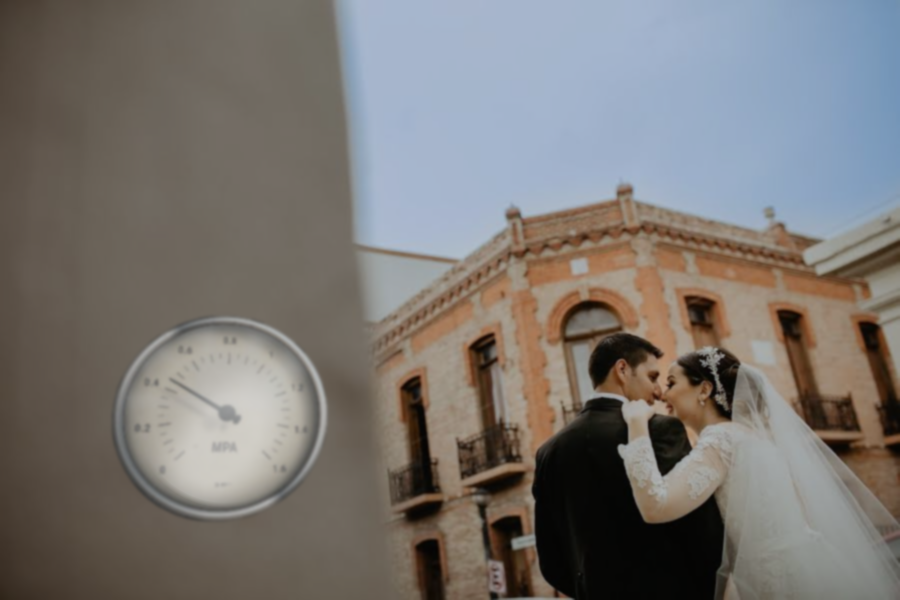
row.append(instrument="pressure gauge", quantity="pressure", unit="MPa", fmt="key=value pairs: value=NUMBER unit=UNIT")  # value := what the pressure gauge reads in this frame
value=0.45 unit=MPa
